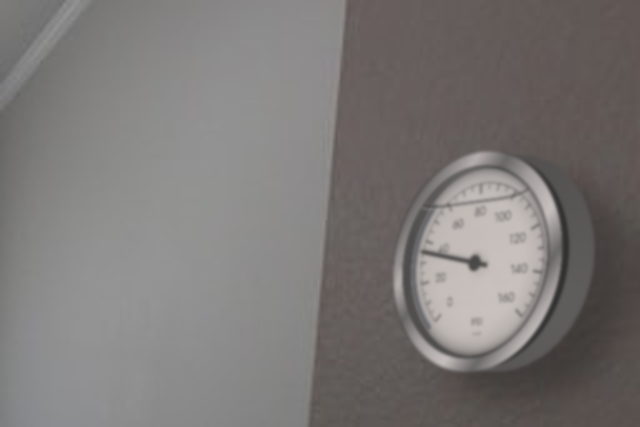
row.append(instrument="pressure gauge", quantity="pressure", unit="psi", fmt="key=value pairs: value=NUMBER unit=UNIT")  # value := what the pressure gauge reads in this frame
value=35 unit=psi
